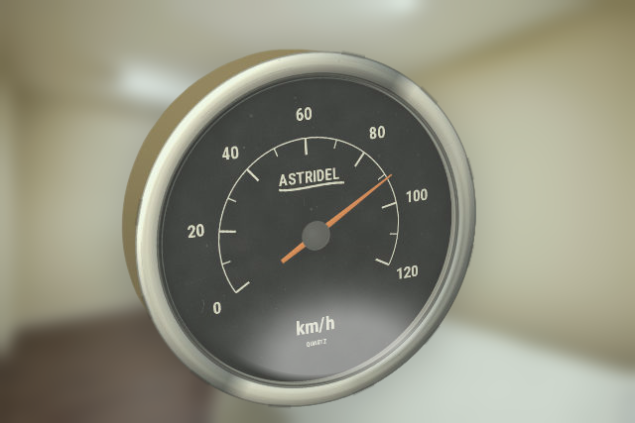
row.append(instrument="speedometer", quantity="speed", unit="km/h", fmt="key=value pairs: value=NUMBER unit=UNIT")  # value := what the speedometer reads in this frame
value=90 unit=km/h
